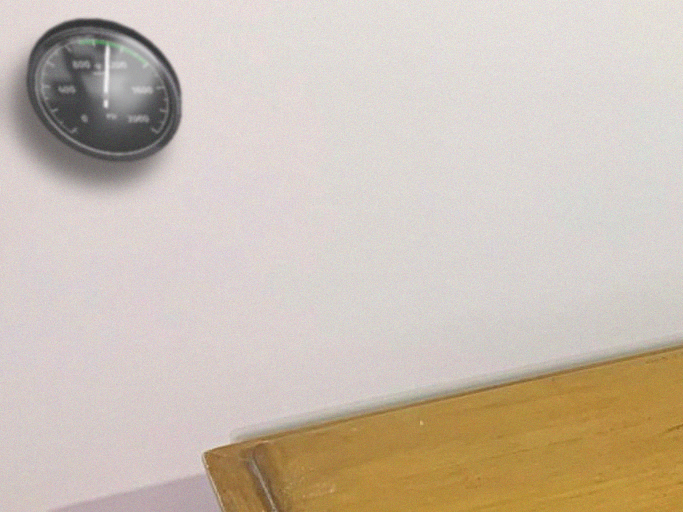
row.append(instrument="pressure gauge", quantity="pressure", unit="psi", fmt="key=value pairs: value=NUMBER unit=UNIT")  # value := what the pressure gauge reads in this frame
value=1100 unit=psi
